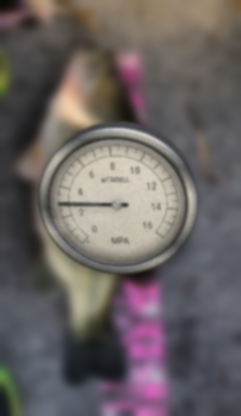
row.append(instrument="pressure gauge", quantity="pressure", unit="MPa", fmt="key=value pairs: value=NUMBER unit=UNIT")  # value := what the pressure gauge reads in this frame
value=3 unit=MPa
